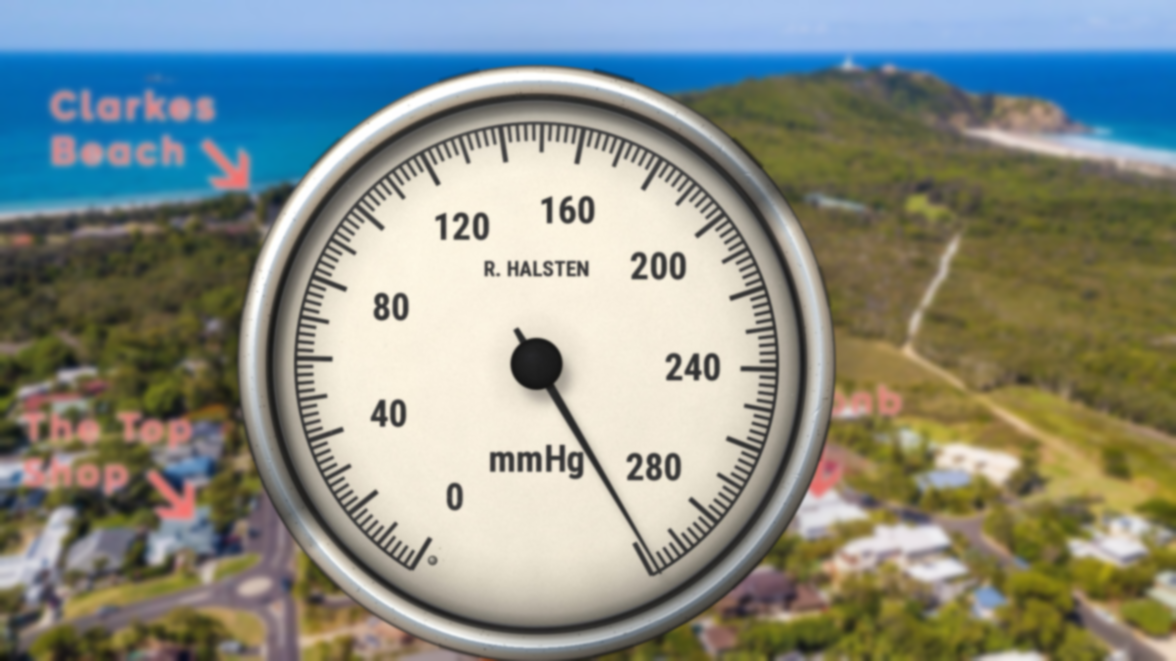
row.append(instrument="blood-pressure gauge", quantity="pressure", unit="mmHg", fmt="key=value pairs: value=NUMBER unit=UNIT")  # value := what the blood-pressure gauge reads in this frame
value=298 unit=mmHg
